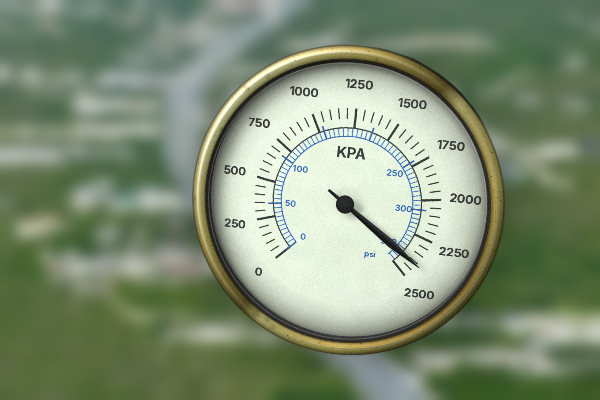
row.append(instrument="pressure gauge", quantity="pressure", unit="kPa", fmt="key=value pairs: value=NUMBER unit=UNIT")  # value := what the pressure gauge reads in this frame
value=2400 unit=kPa
